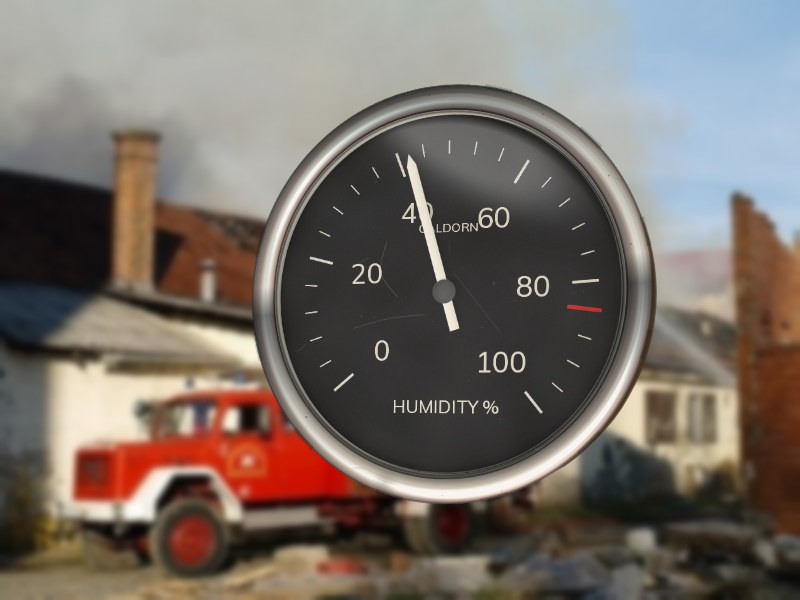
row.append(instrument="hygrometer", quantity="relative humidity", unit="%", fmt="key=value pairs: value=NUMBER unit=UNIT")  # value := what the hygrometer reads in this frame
value=42 unit=%
